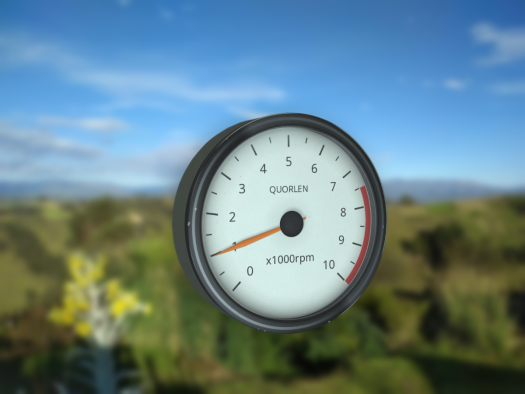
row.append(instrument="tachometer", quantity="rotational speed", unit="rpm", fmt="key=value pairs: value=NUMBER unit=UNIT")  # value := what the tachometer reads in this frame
value=1000 unit=rpm
